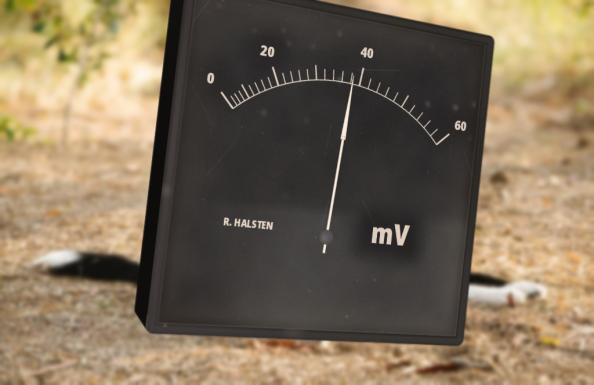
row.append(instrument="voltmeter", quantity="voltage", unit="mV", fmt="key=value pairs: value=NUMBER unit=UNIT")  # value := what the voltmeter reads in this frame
value=38 unit=mV
